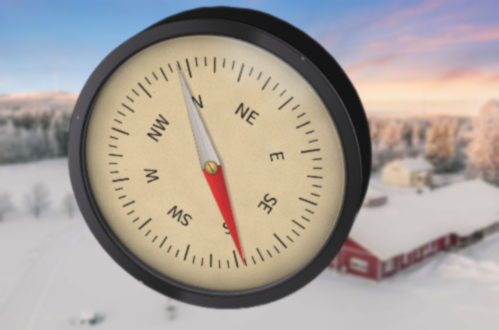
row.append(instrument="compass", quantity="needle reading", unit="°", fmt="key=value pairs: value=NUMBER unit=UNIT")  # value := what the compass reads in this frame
value=175 unit=°
